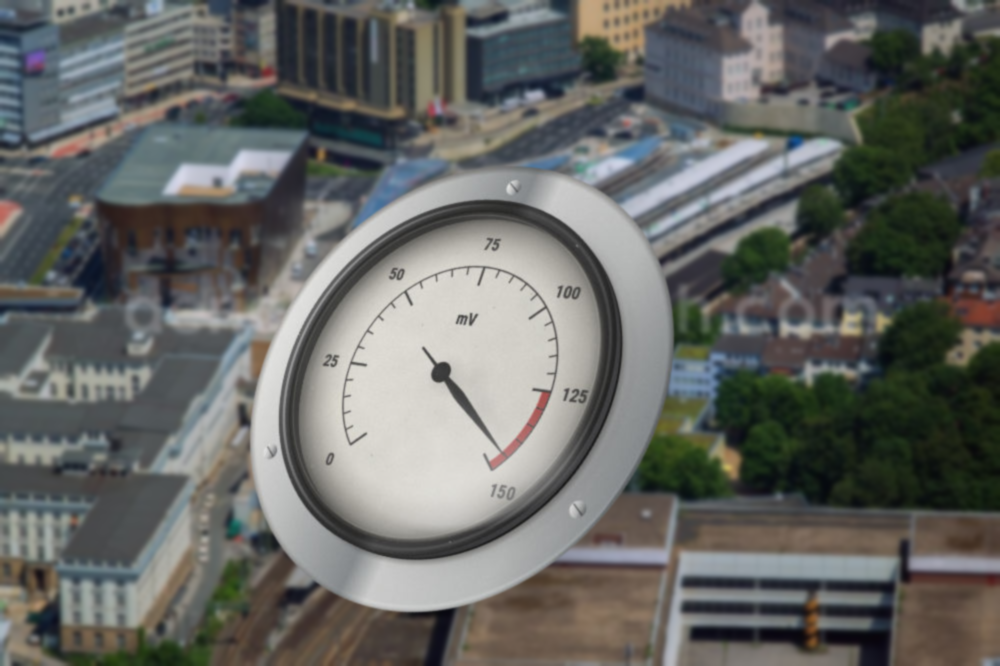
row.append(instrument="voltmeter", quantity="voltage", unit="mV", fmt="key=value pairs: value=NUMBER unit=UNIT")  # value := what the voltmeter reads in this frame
value=145 unit=mV
